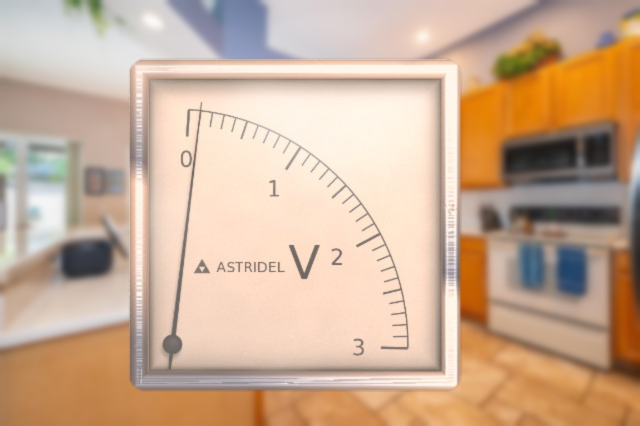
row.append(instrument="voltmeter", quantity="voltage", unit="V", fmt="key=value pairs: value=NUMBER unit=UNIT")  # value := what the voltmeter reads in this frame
value=0.1 unit=V
